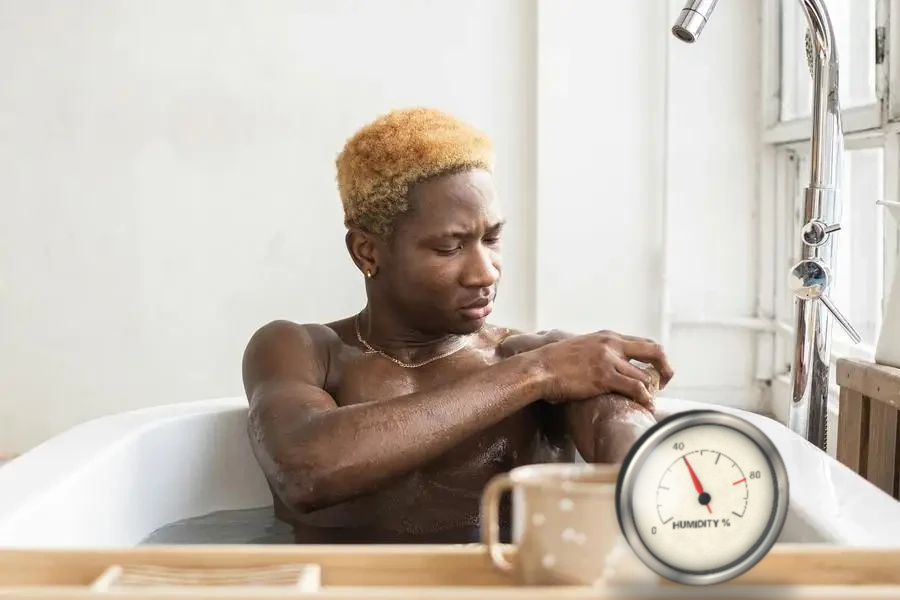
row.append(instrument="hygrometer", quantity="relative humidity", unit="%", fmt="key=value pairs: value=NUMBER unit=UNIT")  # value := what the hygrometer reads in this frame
value=40 unit=%
